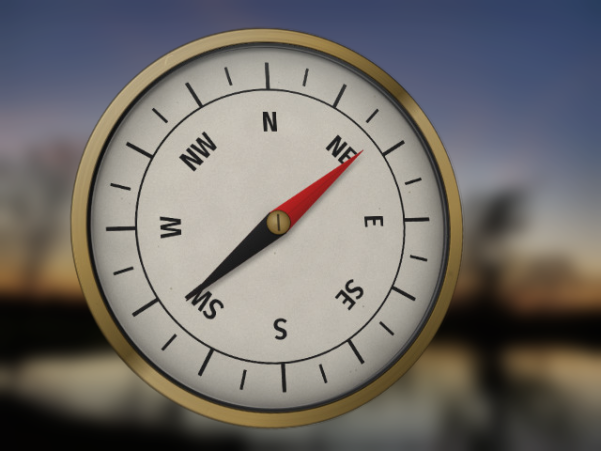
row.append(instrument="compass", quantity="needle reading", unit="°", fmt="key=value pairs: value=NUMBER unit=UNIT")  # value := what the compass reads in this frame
value=52.5 unit=°
